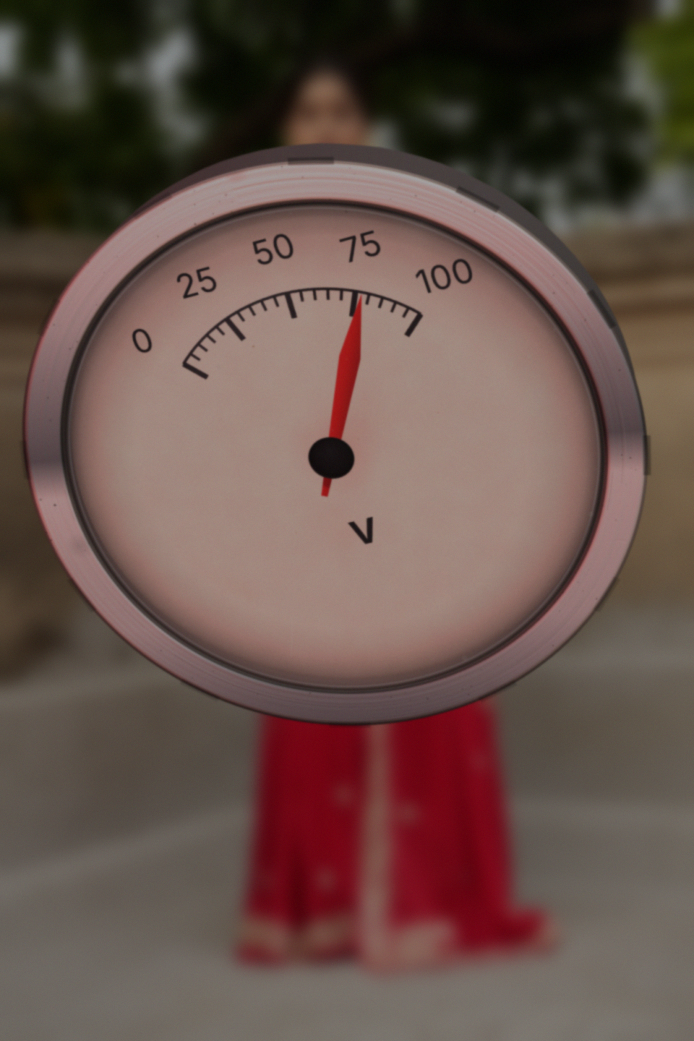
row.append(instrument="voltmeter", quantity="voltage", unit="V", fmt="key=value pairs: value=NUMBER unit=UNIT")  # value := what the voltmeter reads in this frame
value=77.5 unit=V
